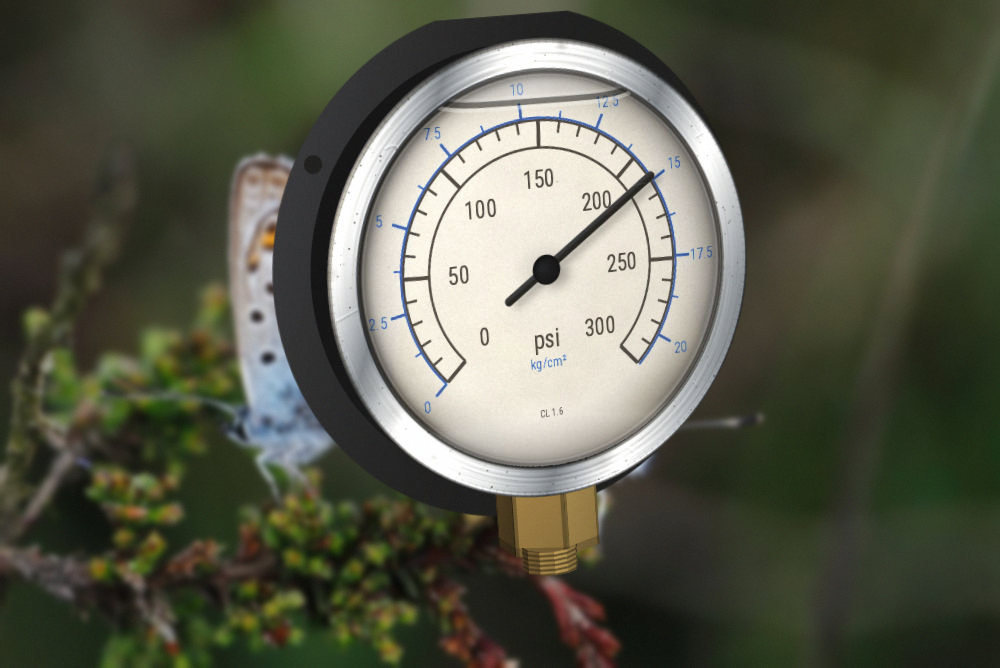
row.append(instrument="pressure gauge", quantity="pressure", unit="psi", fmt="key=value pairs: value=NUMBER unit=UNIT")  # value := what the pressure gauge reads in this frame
value=210 unit=psi
